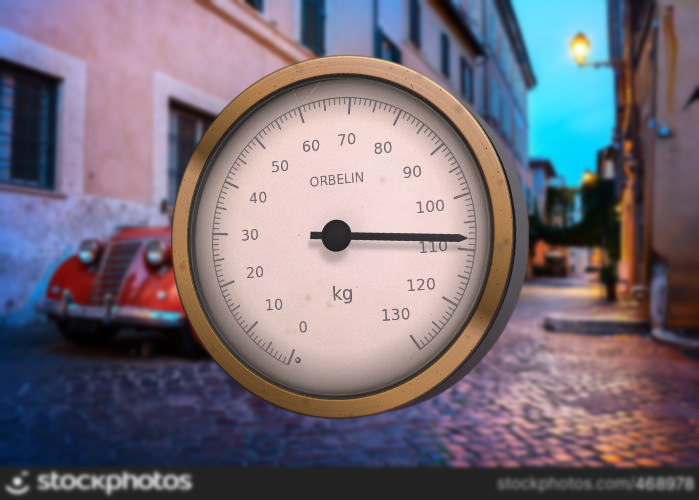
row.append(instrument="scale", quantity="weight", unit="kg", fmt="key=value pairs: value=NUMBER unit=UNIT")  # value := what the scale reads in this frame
value=108 unit=kg
